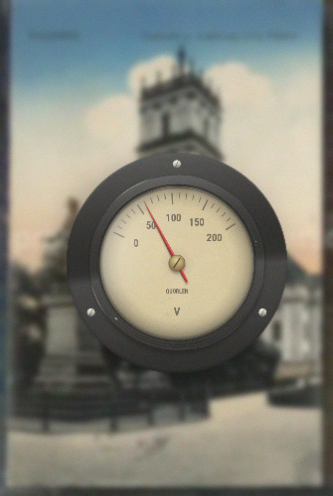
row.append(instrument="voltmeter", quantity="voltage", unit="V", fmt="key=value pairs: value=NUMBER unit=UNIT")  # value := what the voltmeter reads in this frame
value=60 unit=V
